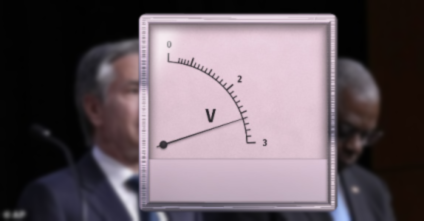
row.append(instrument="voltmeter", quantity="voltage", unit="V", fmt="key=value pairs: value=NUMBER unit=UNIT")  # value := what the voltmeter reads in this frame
value=2.6 unit=V
